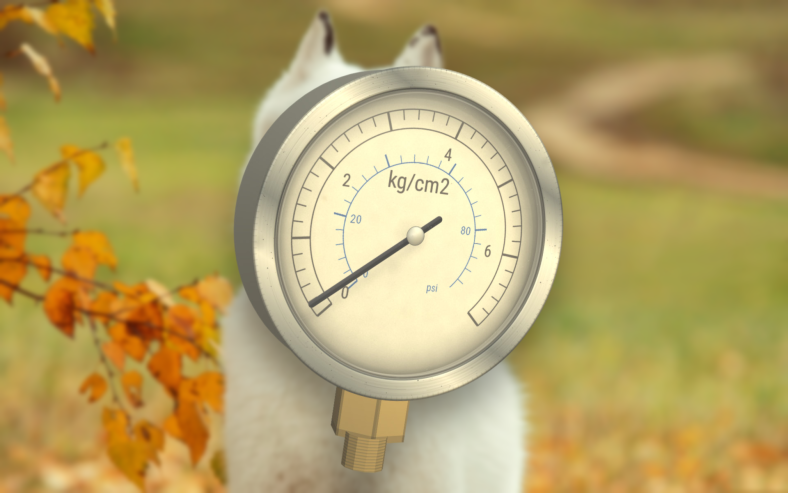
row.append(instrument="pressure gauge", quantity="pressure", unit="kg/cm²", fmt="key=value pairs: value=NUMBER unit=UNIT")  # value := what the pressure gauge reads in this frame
value=0.2 unit=kg/cm²
